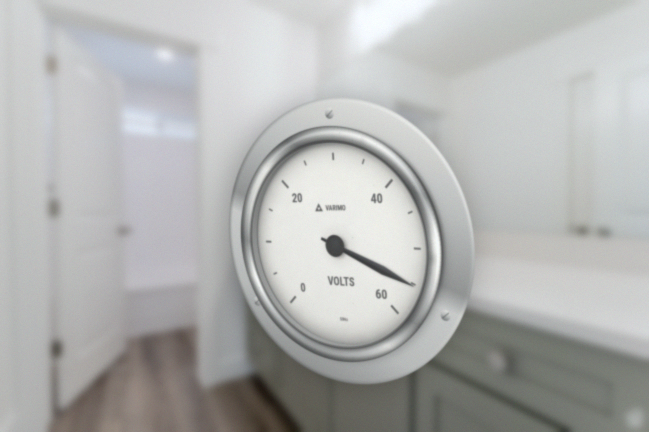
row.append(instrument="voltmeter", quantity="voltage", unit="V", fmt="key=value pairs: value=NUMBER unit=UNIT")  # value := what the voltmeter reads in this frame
value=55 unit=V
